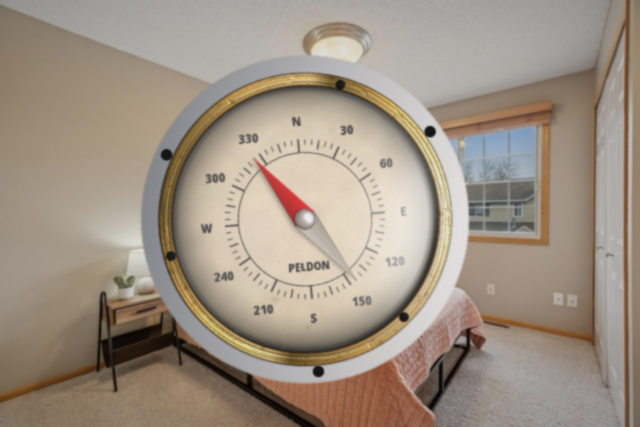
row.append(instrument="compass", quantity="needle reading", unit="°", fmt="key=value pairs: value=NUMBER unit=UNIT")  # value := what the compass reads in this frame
value=325 unit=°
